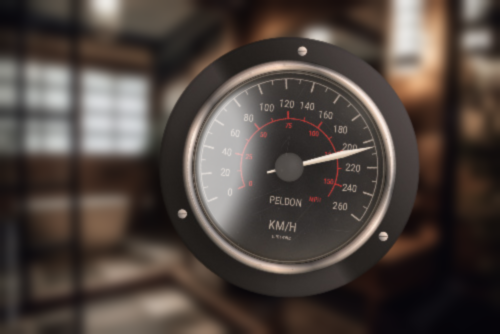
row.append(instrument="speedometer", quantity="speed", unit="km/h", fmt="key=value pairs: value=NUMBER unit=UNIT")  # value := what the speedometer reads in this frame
value=205 unit=km/h
